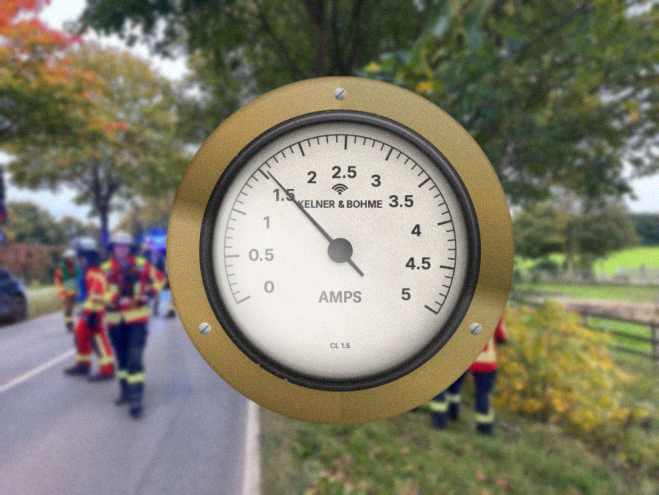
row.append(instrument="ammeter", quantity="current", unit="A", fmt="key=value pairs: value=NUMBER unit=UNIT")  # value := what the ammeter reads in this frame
value=1.55 unit=A
